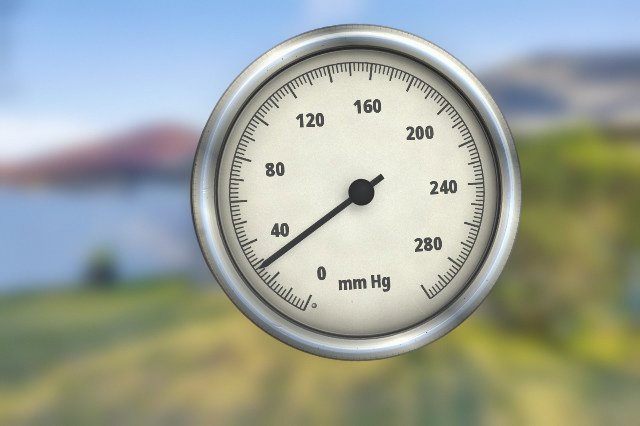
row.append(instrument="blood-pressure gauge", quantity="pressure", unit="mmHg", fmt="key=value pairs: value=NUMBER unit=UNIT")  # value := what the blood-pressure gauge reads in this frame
value=28 unit=mmHg
